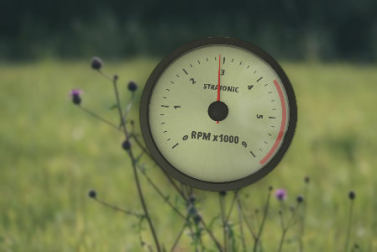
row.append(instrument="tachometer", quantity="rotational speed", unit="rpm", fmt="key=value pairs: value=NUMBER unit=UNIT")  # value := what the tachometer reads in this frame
value=2900 unit=rpm
